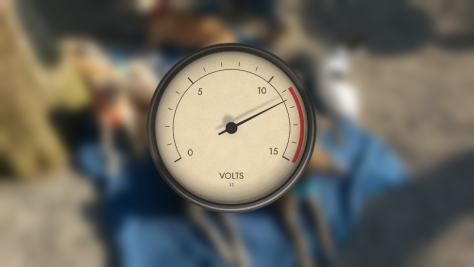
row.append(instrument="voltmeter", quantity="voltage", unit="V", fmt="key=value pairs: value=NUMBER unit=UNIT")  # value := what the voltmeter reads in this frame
value=11.5 unit=V
